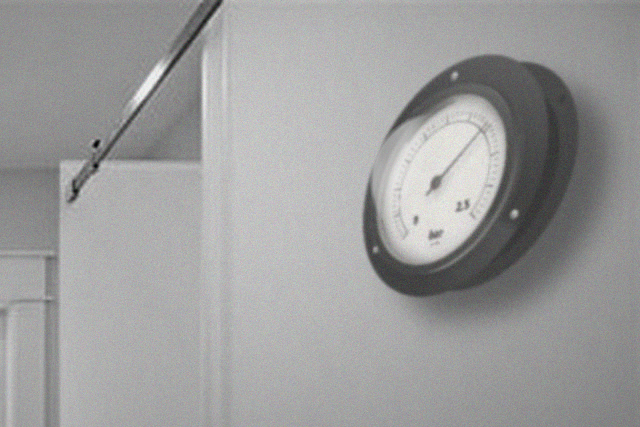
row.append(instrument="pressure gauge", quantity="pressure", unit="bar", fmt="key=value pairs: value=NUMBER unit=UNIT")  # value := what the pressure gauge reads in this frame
value=1.75 unit=bar
